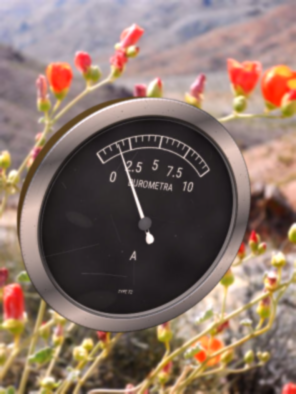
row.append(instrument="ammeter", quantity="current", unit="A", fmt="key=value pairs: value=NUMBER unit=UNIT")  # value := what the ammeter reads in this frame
value=1.5 unit=A
